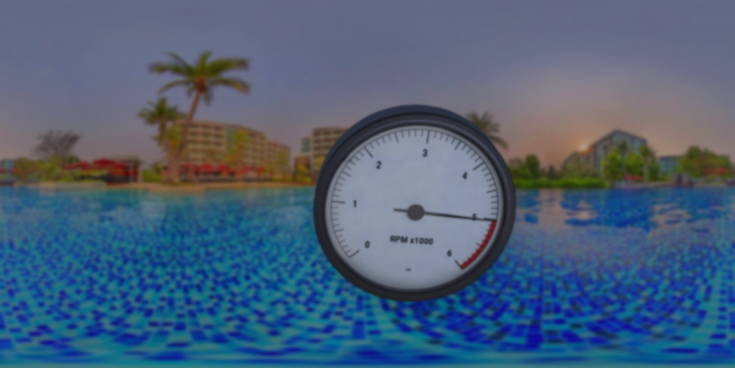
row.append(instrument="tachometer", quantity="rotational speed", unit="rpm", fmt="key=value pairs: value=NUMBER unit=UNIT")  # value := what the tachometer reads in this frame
value=5000 unit=rpm
